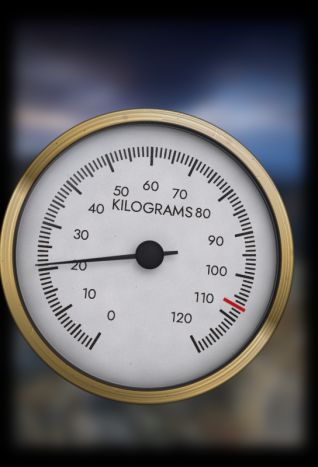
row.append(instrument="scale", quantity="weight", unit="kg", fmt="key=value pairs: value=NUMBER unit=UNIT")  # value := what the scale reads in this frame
value=21 unit=kg
